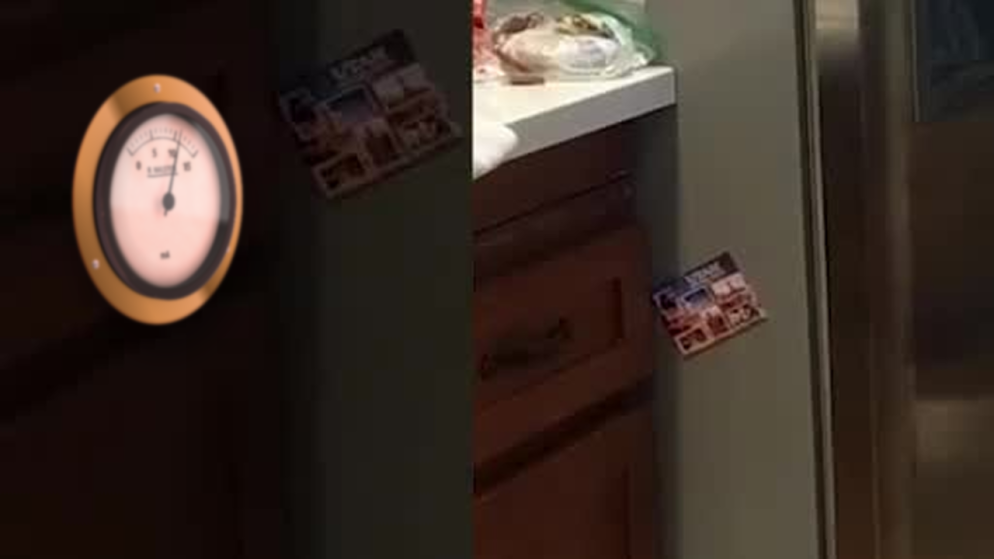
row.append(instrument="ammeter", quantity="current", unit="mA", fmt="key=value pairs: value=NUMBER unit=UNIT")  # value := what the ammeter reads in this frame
value=10 unit=mA
